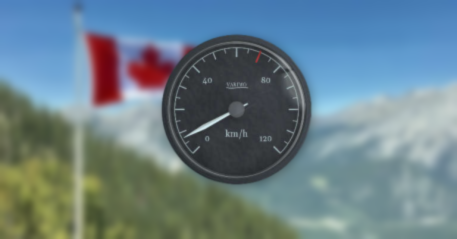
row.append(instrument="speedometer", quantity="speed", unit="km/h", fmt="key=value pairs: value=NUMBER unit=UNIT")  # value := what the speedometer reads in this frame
value=7.5 unit=km/h
